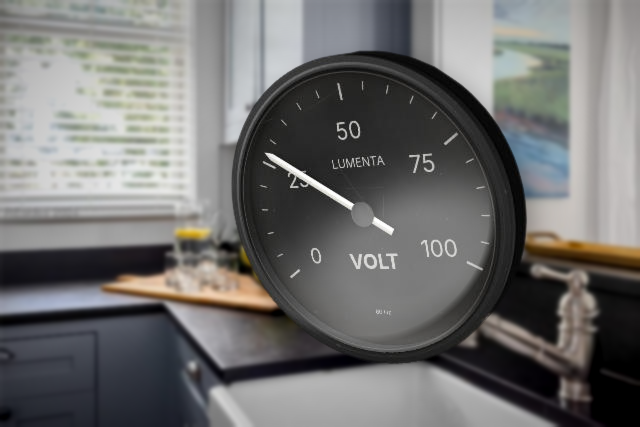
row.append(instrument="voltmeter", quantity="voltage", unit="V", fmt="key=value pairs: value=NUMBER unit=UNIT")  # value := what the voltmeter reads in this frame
value=27.5 unit=V
